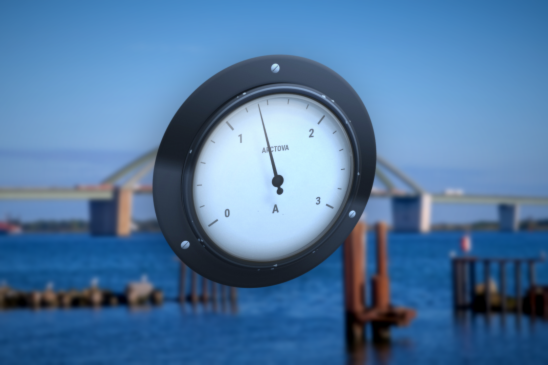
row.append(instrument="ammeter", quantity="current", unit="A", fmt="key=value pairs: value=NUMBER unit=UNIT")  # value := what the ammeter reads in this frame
value=1.3 unit=A
